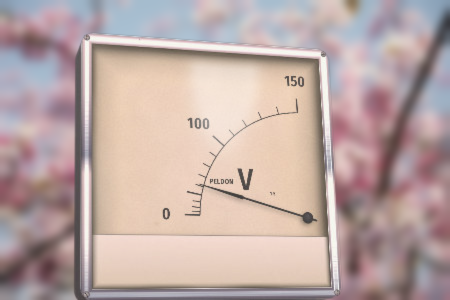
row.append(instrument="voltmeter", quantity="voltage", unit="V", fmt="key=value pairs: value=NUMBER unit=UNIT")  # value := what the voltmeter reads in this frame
value=60 unit=V
